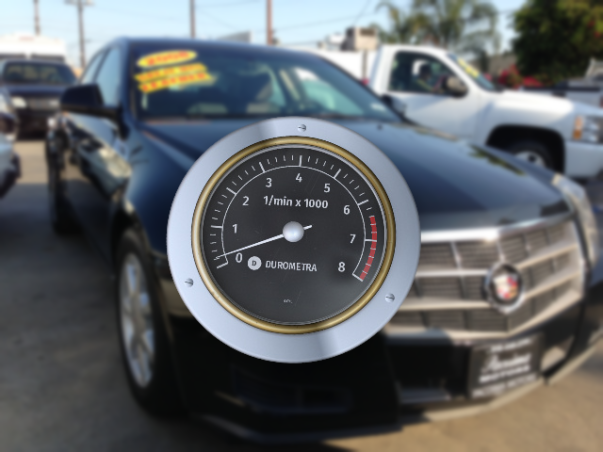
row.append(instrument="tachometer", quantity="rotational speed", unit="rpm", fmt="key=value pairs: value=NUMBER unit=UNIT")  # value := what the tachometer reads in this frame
value=200 unit=rpm
